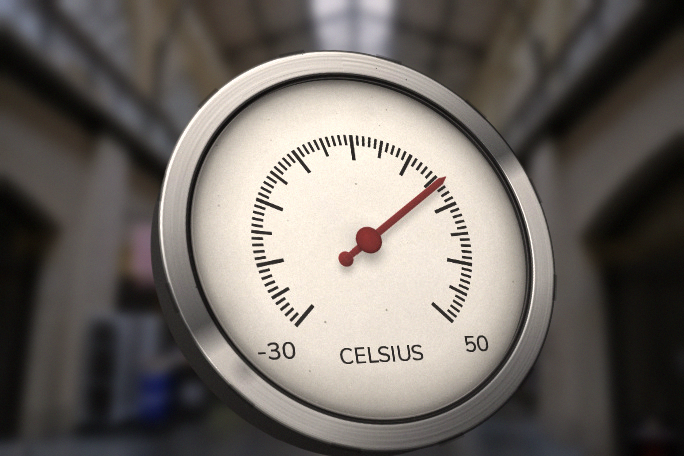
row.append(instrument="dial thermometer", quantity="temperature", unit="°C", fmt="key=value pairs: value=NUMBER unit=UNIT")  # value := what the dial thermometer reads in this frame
value=26 unit=°C
